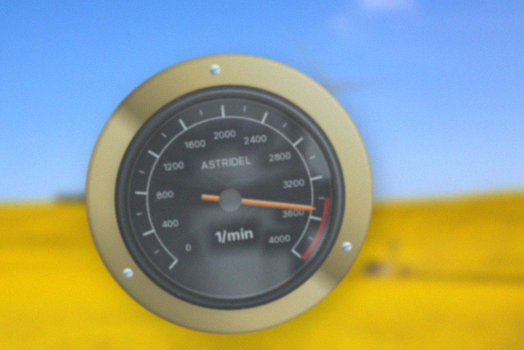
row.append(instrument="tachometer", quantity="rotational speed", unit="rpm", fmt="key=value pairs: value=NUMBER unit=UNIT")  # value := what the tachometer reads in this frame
value=3500 unit=rpm
